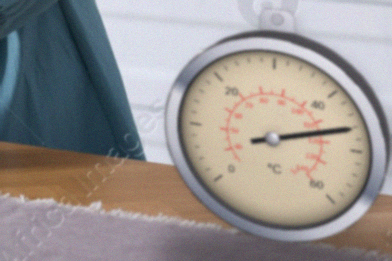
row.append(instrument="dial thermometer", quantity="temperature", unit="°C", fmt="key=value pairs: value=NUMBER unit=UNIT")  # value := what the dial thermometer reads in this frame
value=46 unit=°C
